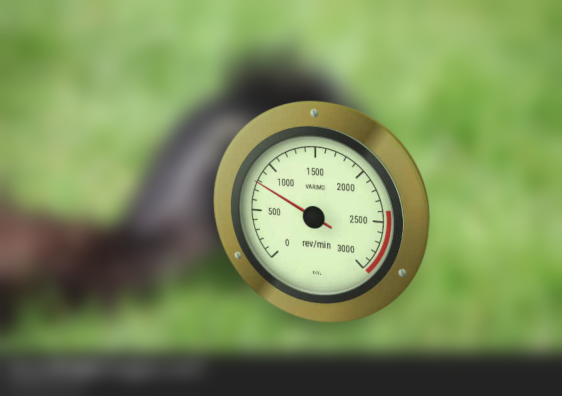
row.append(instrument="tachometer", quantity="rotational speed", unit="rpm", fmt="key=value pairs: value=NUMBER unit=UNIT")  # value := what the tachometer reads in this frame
value=800 unit=rpm
